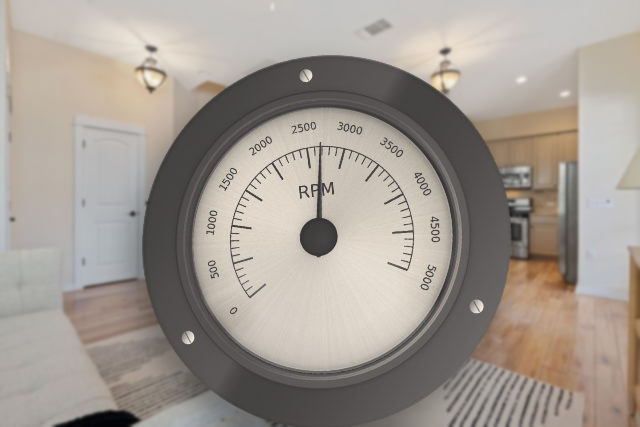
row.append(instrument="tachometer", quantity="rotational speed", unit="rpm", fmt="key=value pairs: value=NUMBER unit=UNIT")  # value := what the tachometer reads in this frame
value=2700 unit=rpm
